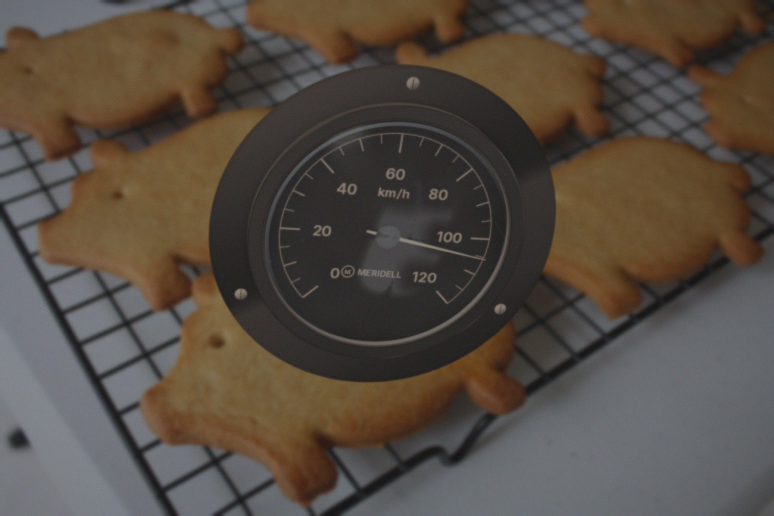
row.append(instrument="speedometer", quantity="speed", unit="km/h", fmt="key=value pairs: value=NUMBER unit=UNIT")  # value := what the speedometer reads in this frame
value=105 unit=km/h
